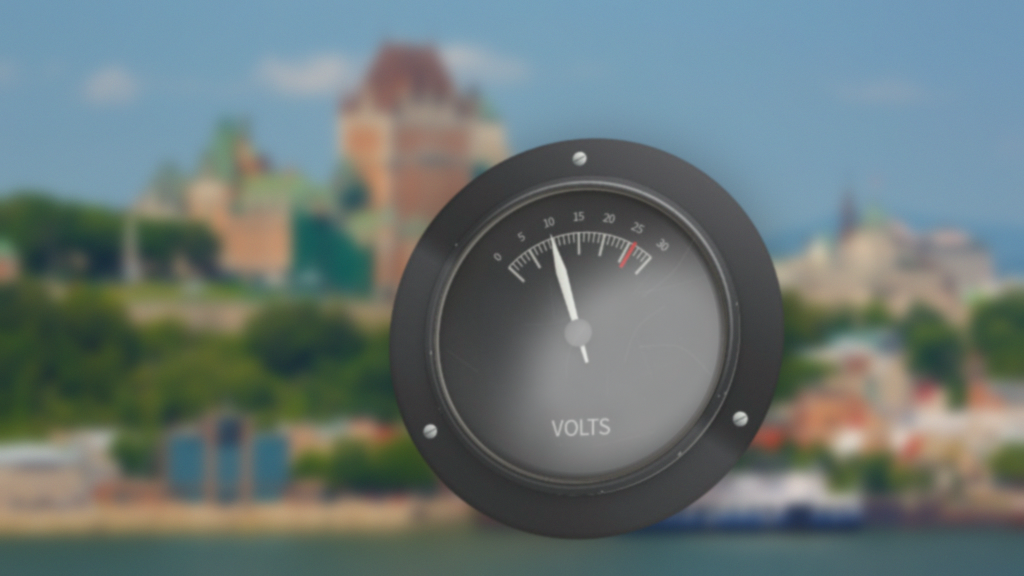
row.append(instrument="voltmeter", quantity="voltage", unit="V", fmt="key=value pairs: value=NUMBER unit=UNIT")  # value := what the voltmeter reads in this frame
value=10 unit=V
